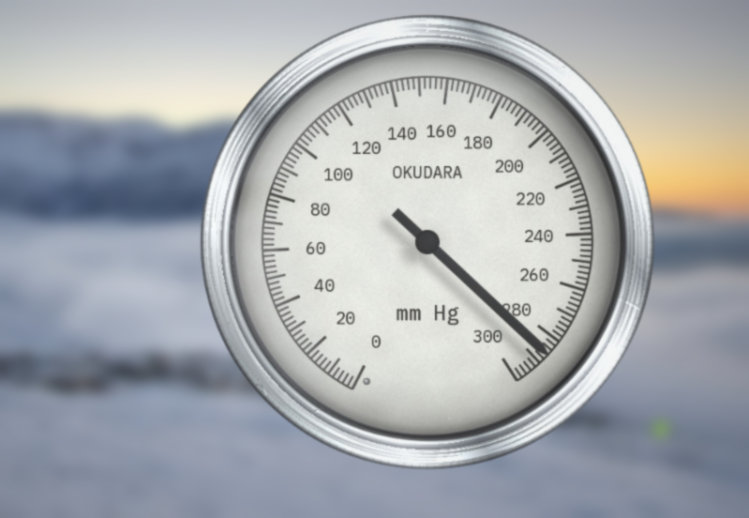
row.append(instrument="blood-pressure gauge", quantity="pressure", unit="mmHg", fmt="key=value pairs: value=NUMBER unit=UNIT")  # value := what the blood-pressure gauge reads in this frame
value=286 unit=mmHg
